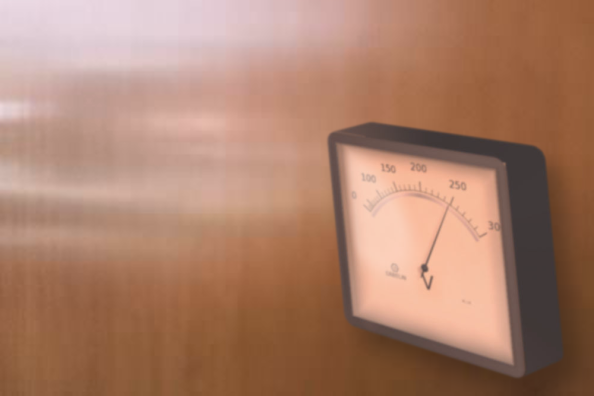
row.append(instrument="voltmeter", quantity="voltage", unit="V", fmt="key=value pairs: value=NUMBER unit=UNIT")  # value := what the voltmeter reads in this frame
value=250 unit=V
